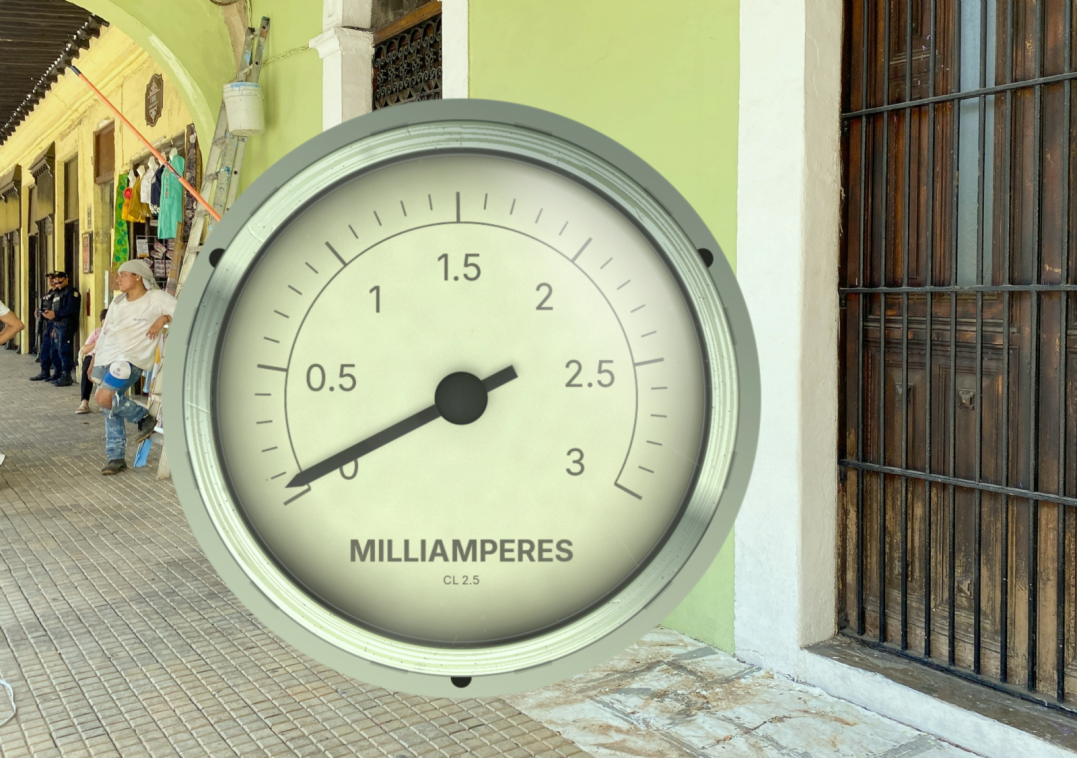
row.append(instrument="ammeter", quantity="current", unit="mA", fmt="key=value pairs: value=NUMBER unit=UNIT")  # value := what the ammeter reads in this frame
value=0.05 unit=mA
